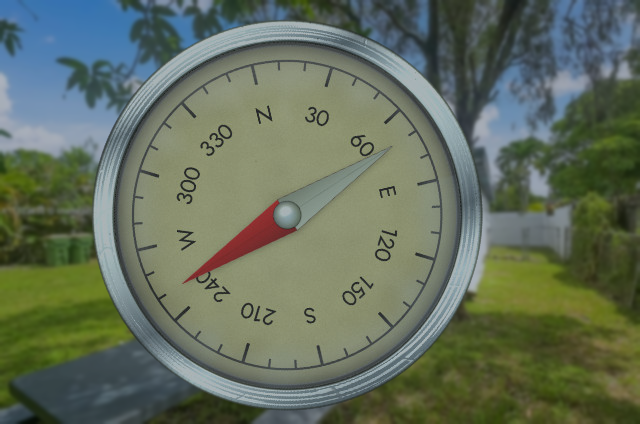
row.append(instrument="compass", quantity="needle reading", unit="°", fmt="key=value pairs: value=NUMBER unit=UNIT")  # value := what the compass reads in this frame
value=250 unit=°
